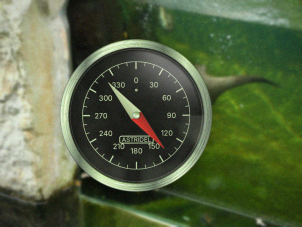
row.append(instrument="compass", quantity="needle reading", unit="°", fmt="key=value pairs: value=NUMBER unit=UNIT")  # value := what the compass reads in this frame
value=140 unit=°
